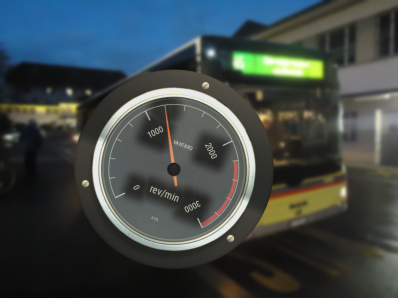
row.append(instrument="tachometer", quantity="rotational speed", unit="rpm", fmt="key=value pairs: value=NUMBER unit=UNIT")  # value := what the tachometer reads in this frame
value=1200 unit=rpm
